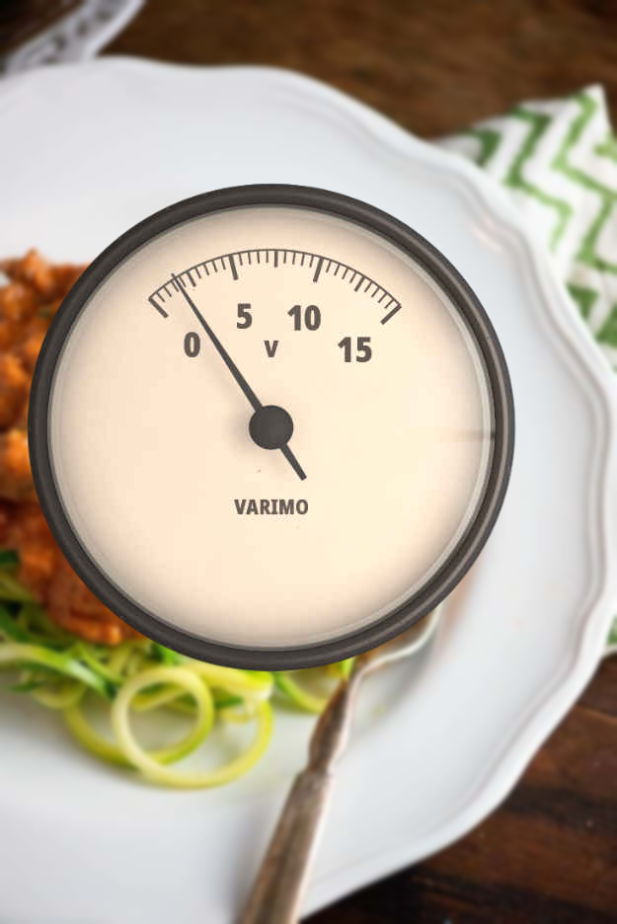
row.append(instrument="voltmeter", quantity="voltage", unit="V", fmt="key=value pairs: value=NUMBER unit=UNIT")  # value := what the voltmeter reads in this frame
value=1.75 unit=V
